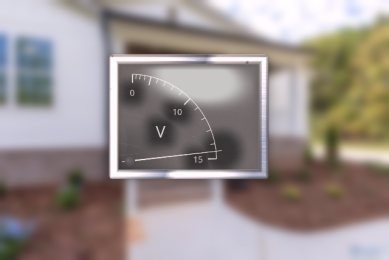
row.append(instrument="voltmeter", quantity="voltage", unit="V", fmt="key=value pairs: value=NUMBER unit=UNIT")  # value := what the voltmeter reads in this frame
value=14.5 unit=V
